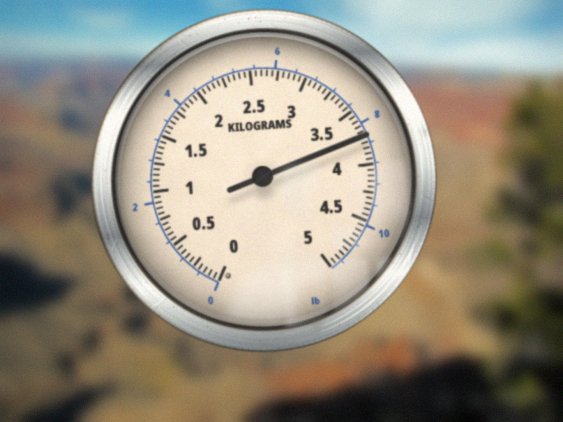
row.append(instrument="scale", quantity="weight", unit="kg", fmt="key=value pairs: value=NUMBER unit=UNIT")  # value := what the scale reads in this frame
value=3.75 unit=kg
